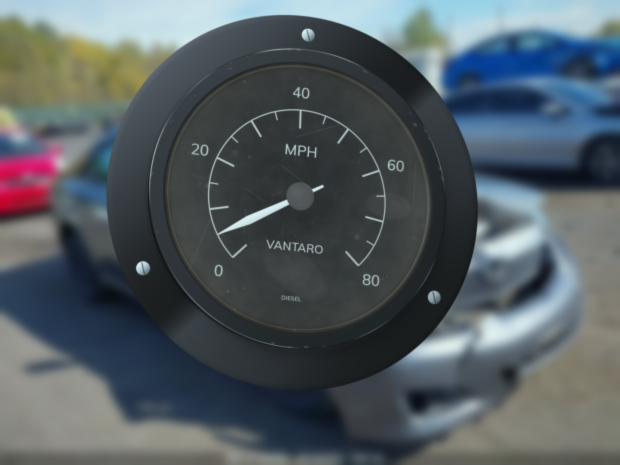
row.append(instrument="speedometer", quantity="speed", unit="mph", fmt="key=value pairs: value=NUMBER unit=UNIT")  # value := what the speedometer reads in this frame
value=5 unit=mph
